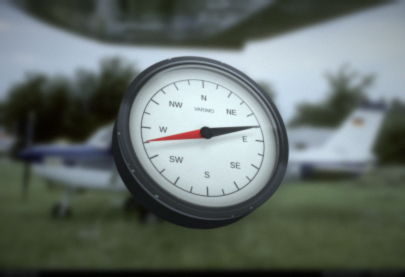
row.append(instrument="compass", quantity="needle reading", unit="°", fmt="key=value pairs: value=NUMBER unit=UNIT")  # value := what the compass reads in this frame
value=255 unit=°
